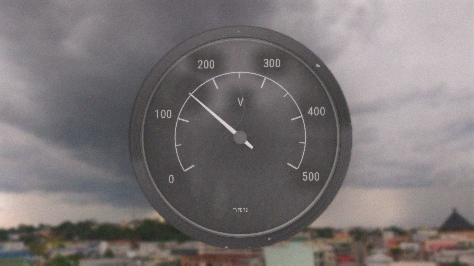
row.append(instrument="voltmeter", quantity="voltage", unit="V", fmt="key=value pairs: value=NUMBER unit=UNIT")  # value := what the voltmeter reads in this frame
value=150 unit=V
